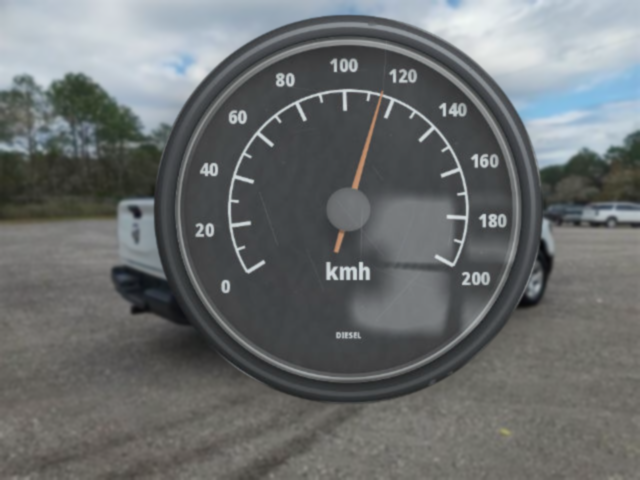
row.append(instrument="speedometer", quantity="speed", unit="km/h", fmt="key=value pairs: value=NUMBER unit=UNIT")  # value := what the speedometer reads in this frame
value=115 unit=km/h
